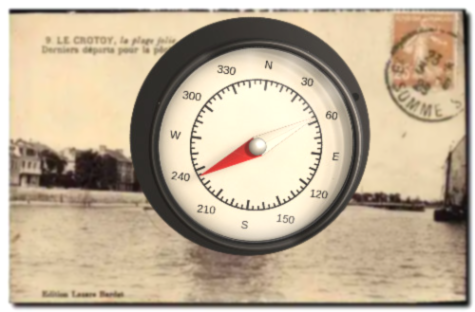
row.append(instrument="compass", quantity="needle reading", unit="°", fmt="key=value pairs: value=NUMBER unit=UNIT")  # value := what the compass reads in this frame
value=235 unit=°
